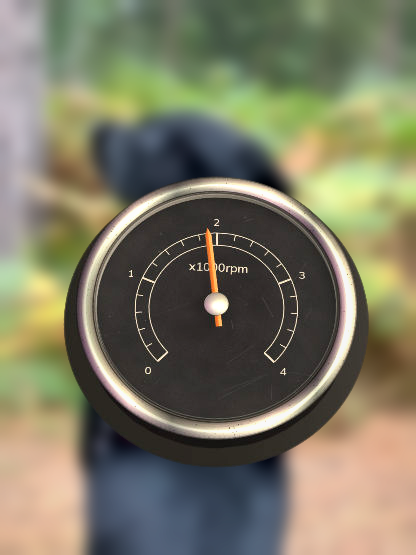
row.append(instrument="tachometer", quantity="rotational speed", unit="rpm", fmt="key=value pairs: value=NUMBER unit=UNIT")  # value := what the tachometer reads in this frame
value=1900 unit=rpm
